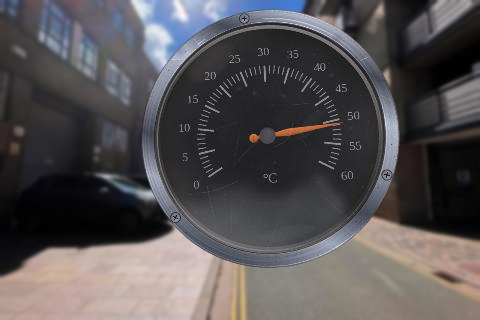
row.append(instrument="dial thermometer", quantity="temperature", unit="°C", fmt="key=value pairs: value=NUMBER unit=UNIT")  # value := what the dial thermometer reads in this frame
value=51 unit=°C
